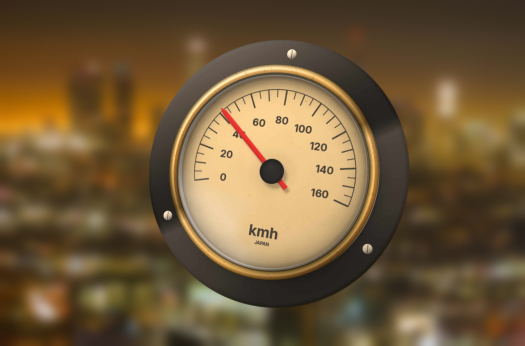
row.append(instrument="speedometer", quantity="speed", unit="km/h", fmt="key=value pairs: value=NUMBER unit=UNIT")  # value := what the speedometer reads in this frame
value=42.5 unit=km/h
